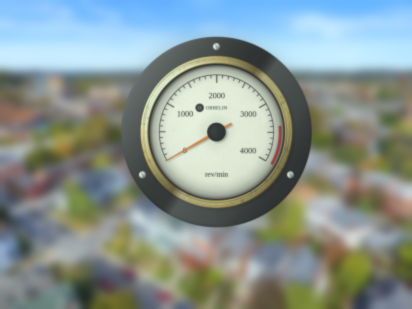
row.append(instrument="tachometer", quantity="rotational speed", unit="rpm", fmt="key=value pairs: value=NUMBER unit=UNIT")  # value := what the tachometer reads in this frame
value=0 unit=rpm
